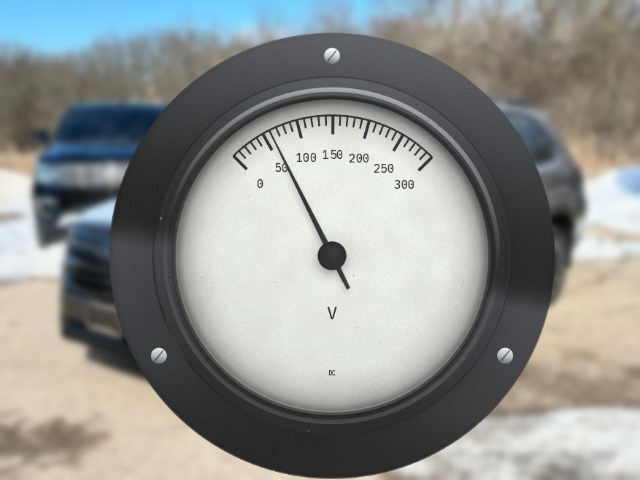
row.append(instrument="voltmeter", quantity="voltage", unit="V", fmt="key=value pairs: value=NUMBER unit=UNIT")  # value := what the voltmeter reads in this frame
value=60 unit=V
